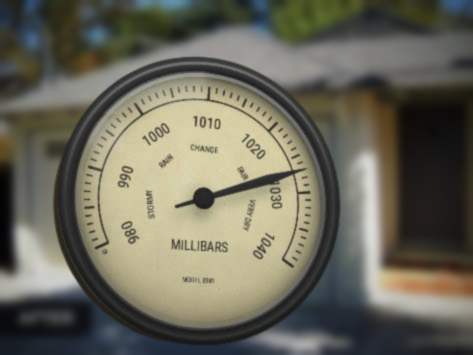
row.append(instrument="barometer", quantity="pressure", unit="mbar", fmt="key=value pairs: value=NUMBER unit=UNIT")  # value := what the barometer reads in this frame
value=1027 unit=mbar
